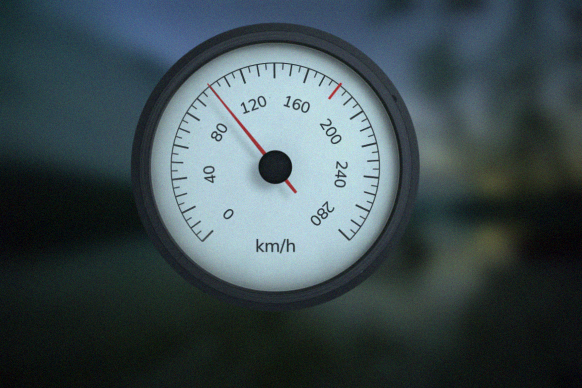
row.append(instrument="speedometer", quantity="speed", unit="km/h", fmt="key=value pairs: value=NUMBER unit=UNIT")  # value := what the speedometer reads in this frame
value=100 unit=km/h
